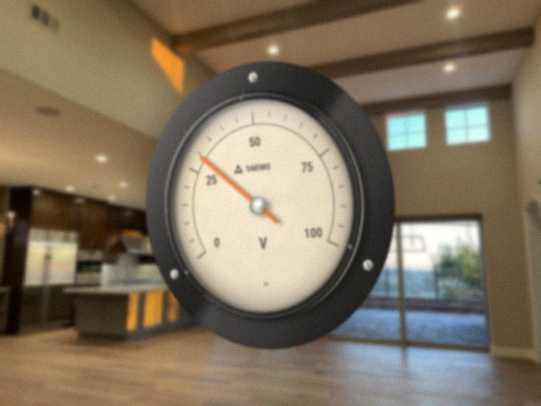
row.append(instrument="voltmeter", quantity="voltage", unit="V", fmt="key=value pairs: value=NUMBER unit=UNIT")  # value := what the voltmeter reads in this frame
value=30 unit=V
